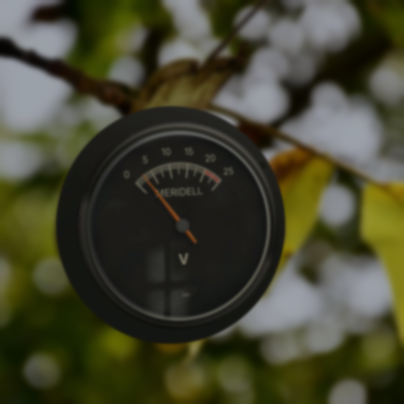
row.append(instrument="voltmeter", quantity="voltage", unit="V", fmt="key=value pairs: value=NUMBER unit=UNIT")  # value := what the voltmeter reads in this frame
value=2.5 unit=V
